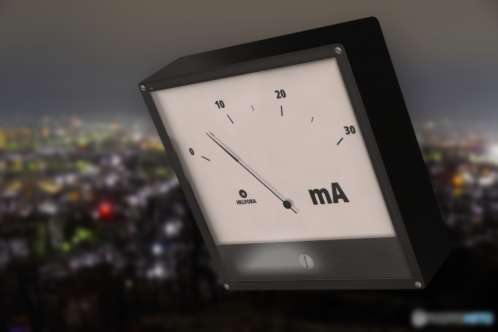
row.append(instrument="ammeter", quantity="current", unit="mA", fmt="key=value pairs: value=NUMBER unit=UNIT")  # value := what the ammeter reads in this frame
value=5 unit=mA
